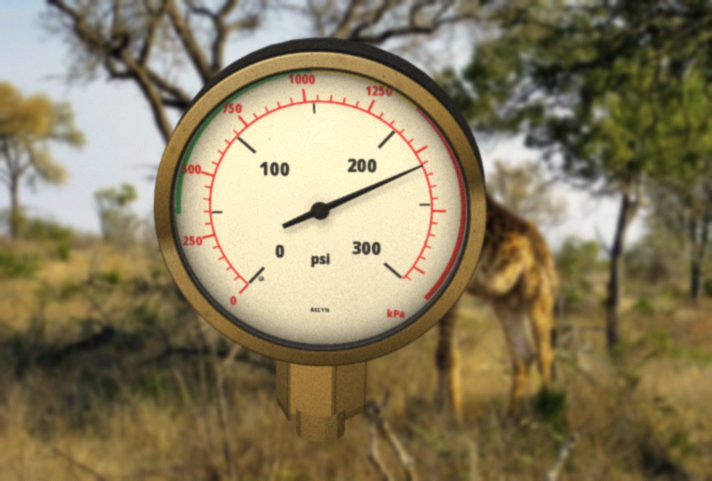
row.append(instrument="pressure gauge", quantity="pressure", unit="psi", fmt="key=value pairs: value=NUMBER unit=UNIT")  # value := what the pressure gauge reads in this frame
value=225 unit=psi
